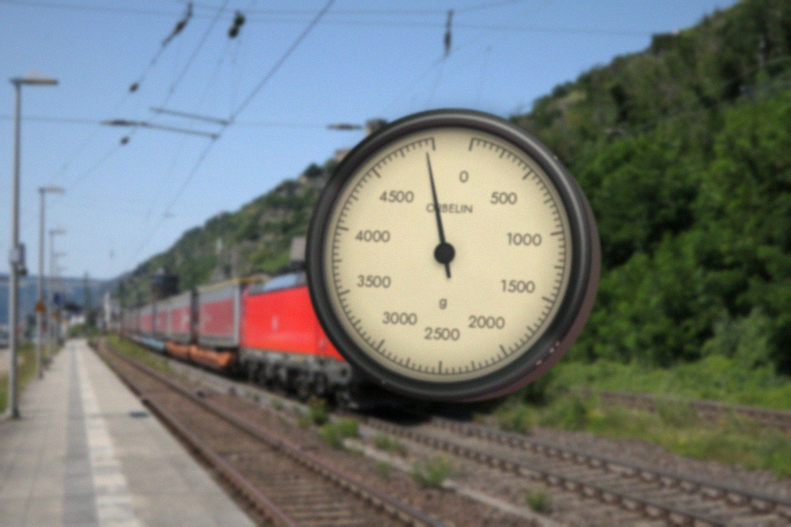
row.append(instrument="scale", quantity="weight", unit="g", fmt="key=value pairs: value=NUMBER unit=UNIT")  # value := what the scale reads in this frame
value=4950 unit=g
